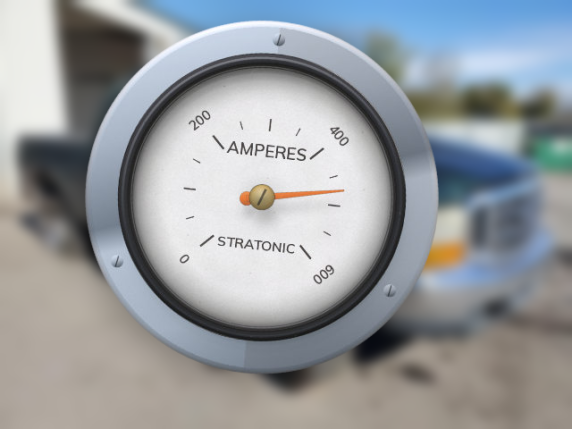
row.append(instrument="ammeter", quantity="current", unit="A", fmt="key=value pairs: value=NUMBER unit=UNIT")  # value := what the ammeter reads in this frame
value=475 unit=A
